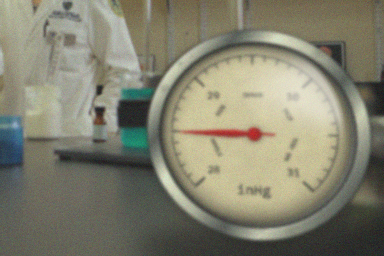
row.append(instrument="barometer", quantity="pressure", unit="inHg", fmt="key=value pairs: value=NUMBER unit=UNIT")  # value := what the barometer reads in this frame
value=28.5 unit=inHg
